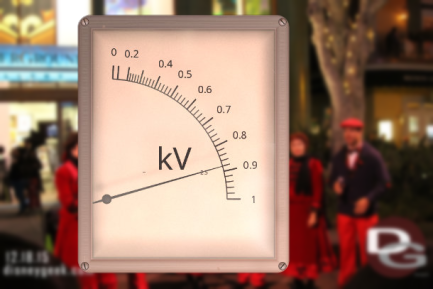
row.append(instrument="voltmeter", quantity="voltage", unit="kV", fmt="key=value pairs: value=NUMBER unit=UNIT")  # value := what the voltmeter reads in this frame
value=0.88 unit=kV
